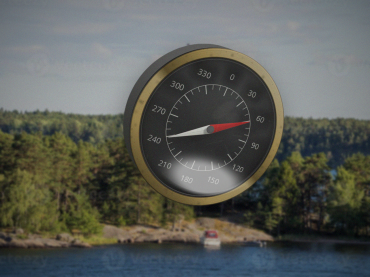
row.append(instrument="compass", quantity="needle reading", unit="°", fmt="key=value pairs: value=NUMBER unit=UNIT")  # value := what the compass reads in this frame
value=60 unit=°
